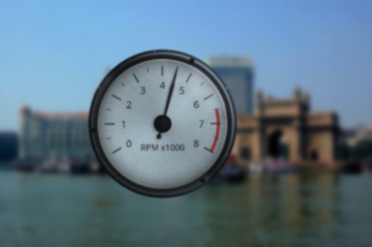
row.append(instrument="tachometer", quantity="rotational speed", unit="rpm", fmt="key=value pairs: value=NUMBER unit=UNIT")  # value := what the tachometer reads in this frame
value=4500 unit=rpm
